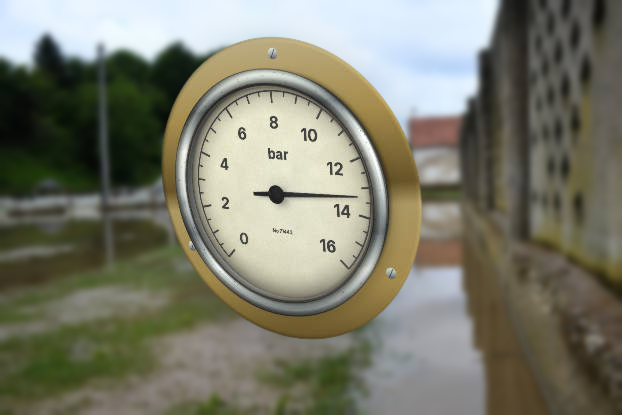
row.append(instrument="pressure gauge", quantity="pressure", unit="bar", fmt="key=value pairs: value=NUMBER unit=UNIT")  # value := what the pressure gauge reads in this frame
value=13.25 unit=bar
